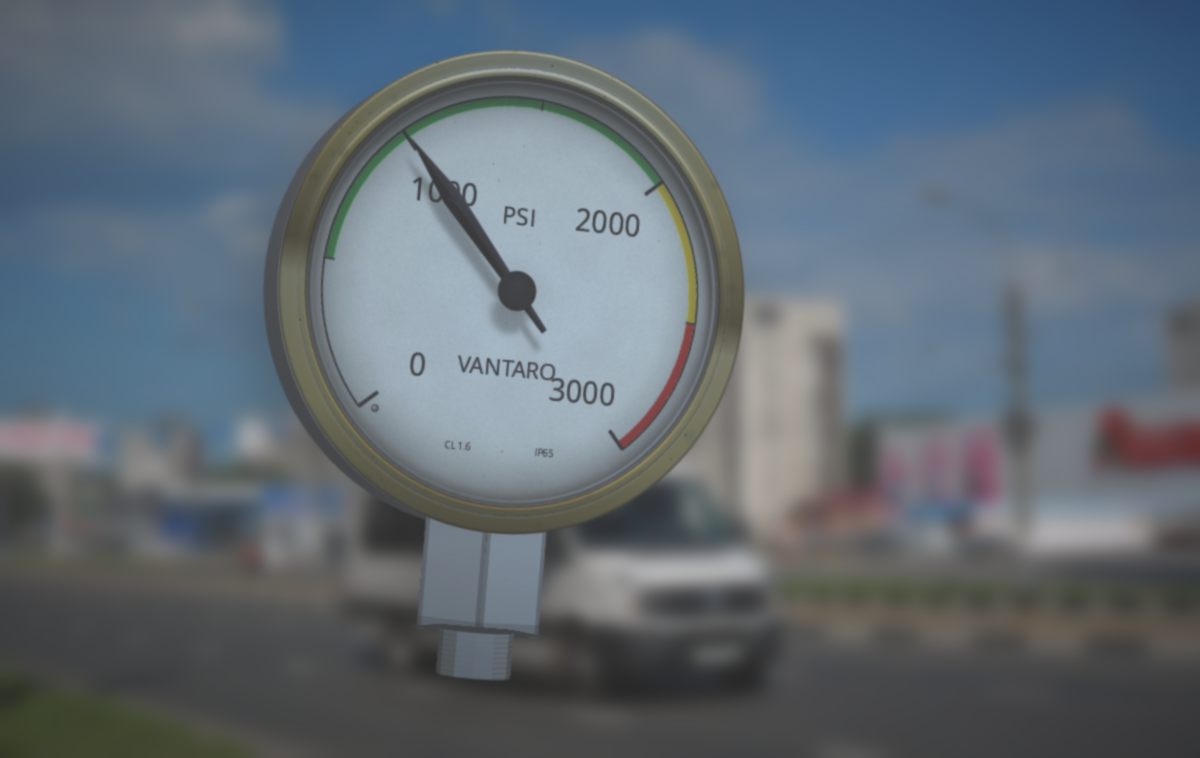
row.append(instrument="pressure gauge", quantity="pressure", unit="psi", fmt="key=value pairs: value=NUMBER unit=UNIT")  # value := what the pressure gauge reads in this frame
value=1000 unit=psi
